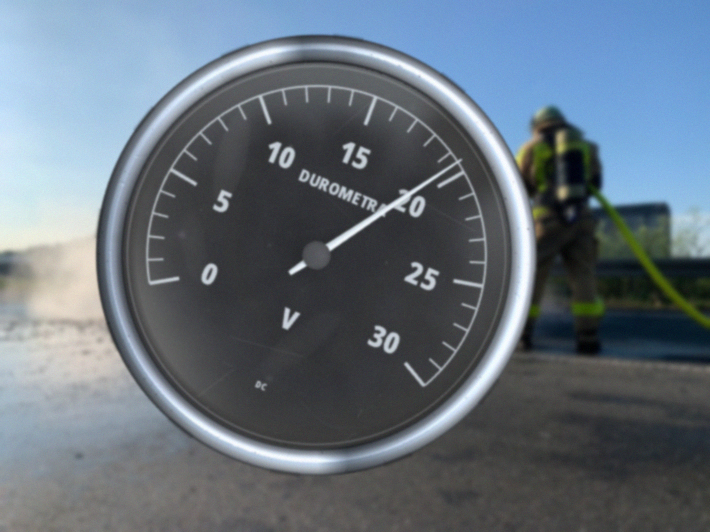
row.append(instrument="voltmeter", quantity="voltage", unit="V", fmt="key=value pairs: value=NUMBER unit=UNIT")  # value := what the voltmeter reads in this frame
value=19.5 unit=V
